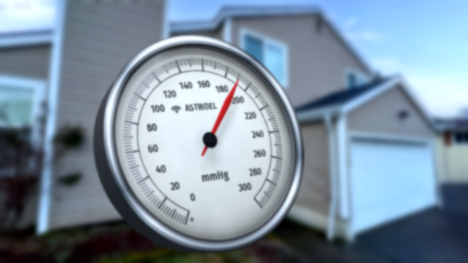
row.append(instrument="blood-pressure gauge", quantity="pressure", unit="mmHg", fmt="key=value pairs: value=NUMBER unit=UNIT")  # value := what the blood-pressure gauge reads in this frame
value=190 unit=mmHg
